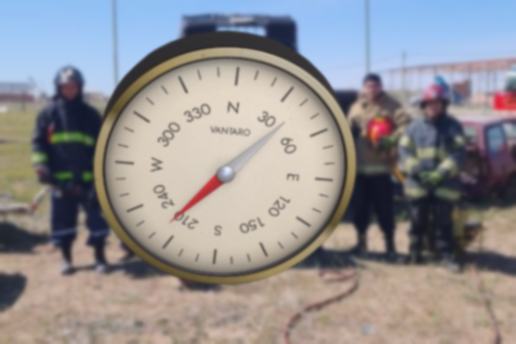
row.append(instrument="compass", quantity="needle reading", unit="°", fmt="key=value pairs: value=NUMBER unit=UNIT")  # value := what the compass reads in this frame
value=220 unit=°
